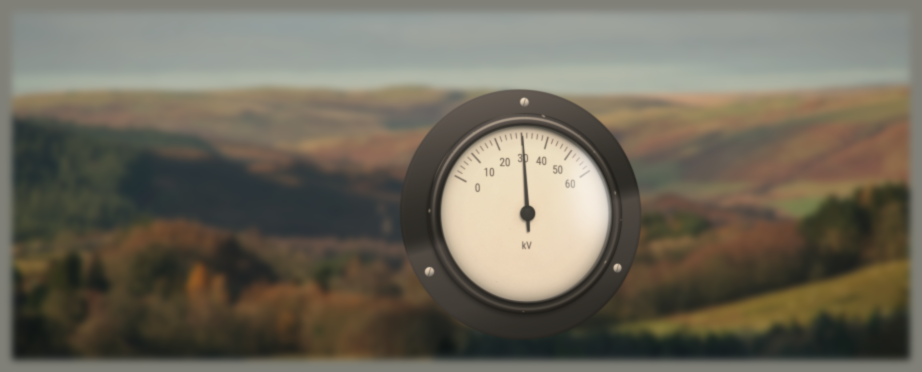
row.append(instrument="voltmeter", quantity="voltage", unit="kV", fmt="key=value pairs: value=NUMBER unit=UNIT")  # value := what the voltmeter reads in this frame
value=30 unit=kV
